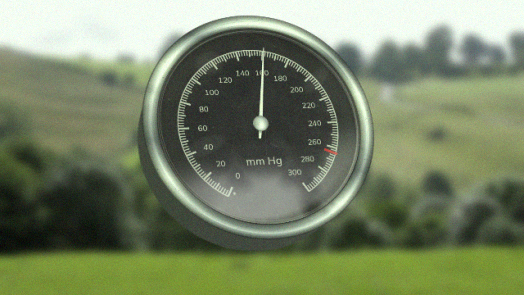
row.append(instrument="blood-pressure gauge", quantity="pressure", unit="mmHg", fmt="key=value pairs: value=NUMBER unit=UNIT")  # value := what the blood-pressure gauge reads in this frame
value=160 unit=mmHg
